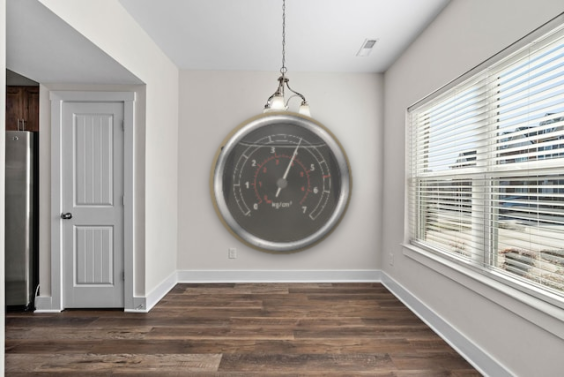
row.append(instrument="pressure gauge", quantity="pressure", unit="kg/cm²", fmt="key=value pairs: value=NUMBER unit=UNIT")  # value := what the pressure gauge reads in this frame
value=4 unit=kg/cm²
